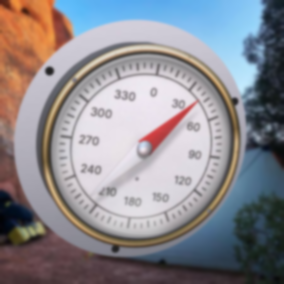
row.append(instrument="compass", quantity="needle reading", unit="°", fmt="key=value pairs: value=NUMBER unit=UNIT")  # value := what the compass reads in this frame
value=40 unit=°
